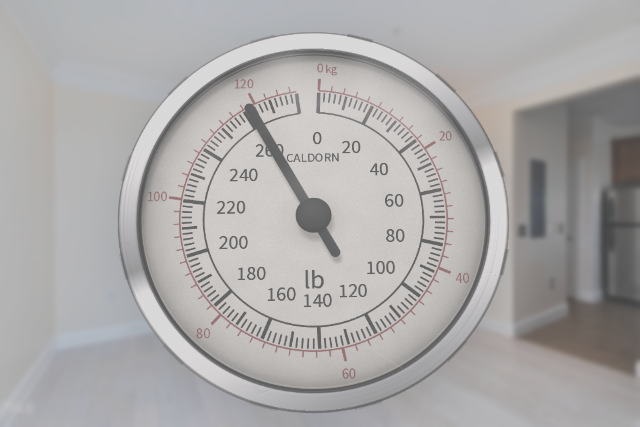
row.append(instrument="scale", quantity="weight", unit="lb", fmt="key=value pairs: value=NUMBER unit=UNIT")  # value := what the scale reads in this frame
value=262 unit=lb
